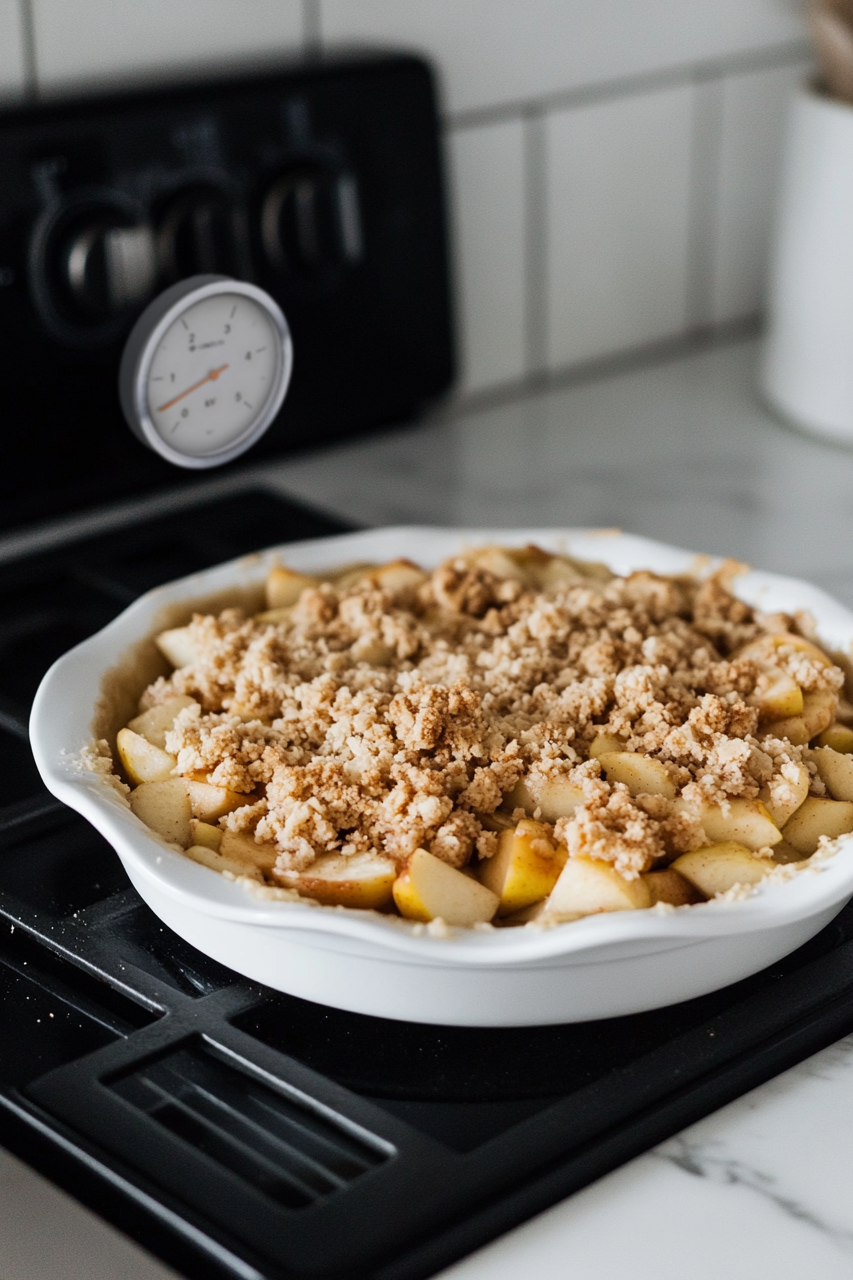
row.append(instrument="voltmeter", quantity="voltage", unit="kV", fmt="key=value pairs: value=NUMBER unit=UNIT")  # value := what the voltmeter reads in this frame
value=0.5 unit=kV
